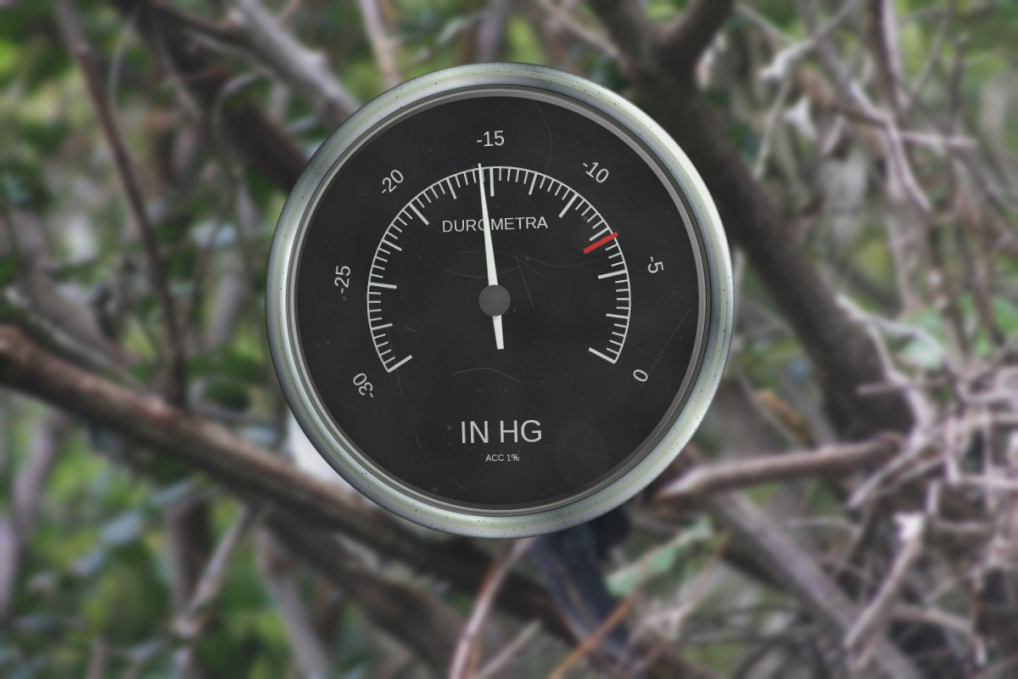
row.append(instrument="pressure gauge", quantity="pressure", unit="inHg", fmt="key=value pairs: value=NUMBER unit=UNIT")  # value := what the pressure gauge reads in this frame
value=-15.5 unit=inHg
